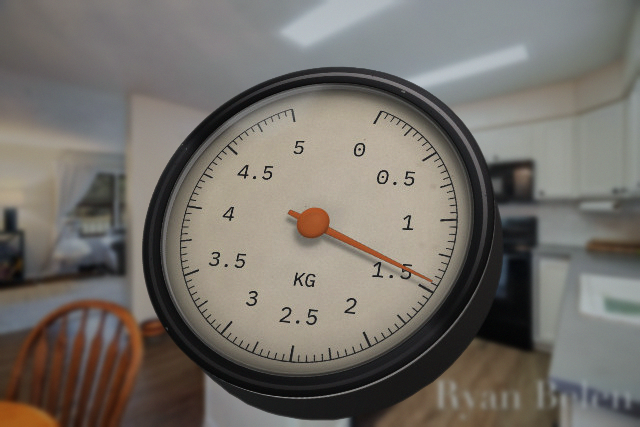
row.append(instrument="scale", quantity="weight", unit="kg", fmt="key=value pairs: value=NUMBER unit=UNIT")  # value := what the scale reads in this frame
value=1.45 unit=kg
